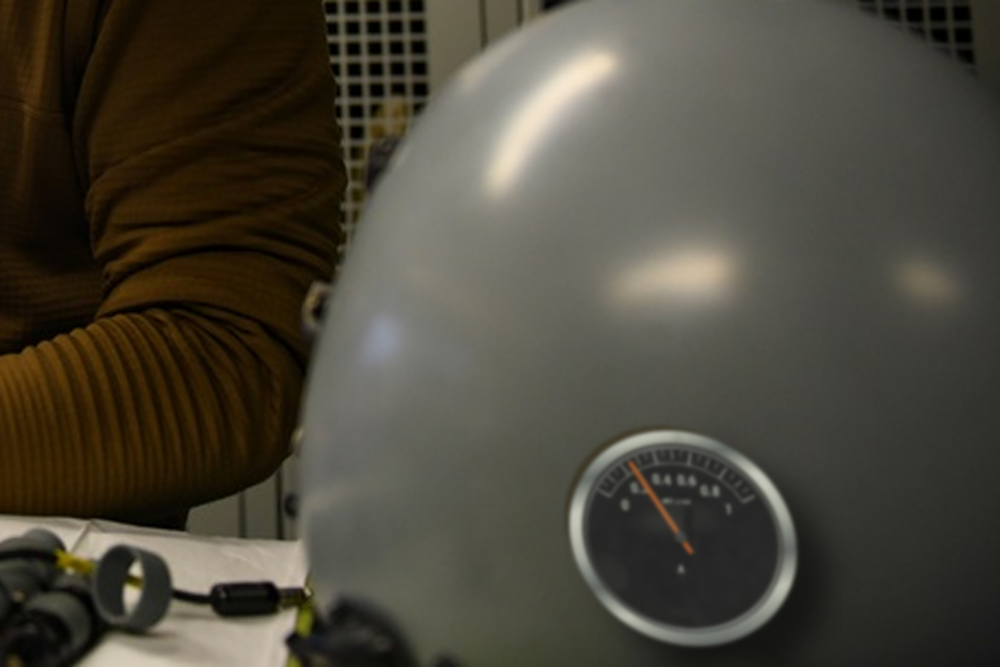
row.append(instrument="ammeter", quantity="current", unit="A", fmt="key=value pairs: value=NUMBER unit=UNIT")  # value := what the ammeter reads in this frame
value=0.25 unit=A
